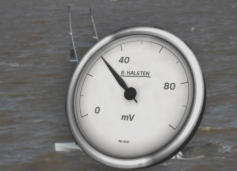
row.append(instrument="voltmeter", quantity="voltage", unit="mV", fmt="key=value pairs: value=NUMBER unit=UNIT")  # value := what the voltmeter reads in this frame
value=30 unit=mV
